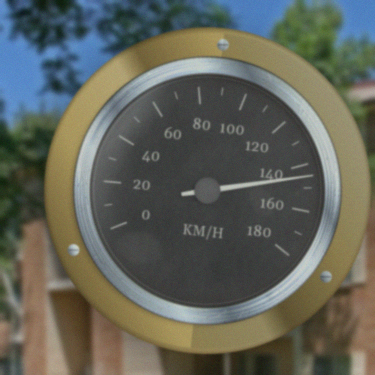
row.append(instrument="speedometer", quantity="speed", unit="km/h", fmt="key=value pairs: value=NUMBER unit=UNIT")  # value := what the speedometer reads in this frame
value=145 unit=km/h
